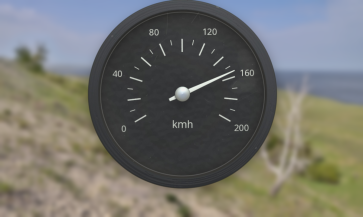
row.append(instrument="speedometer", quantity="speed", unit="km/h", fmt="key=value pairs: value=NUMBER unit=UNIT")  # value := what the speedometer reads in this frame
value=155 unit=km/h
